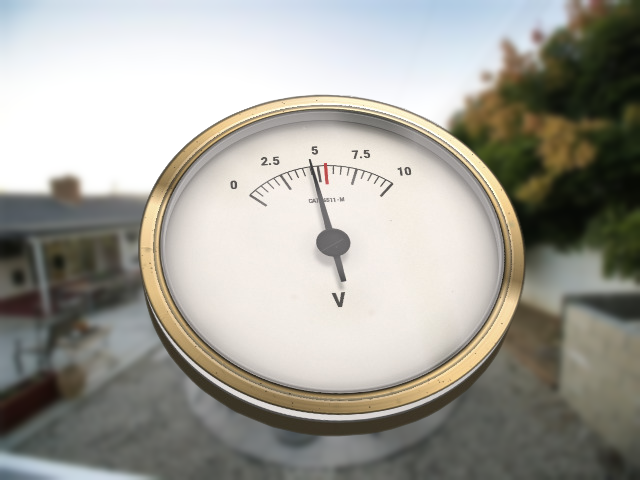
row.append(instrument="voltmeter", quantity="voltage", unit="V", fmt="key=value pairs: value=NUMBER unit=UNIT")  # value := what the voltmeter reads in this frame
value=4.5 unit=V
